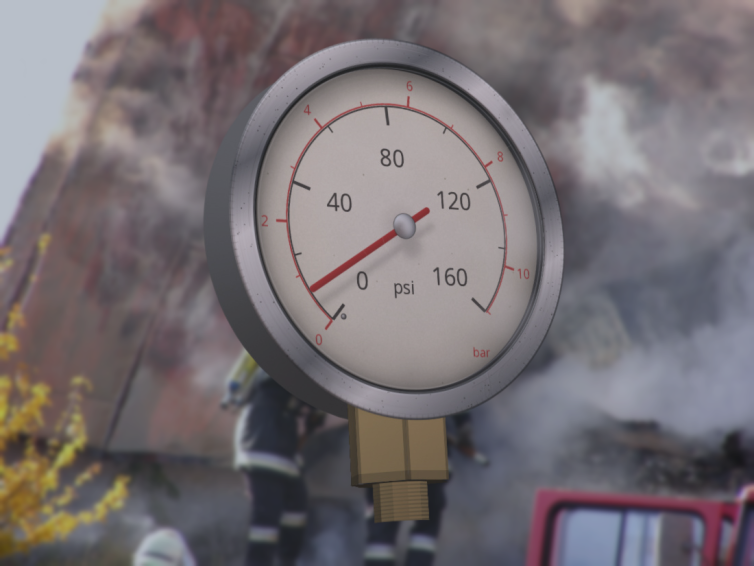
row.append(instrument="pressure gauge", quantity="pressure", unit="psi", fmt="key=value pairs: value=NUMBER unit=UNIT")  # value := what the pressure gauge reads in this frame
value=10 unit=psi
